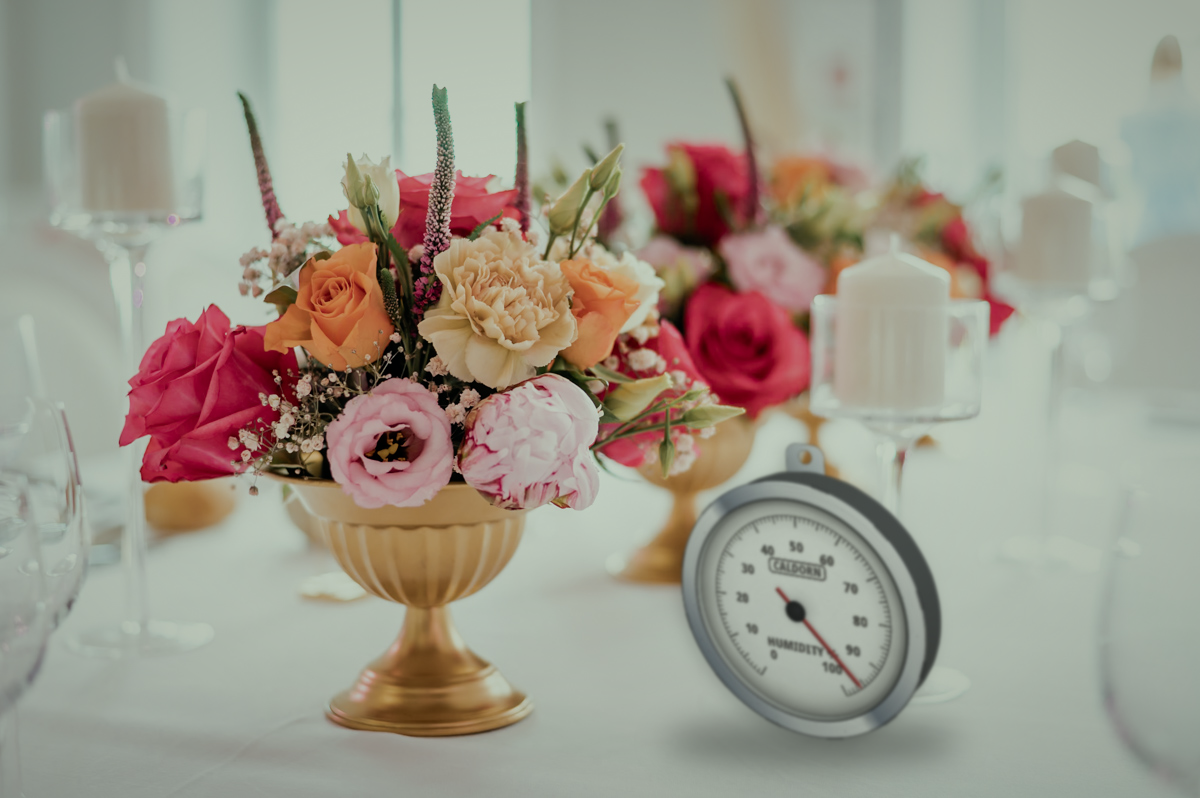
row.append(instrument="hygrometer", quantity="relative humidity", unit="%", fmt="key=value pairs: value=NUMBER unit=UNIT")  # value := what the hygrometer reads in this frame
value=95 unit=%
